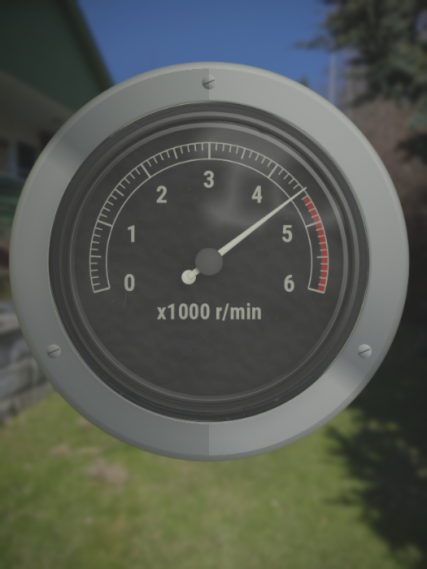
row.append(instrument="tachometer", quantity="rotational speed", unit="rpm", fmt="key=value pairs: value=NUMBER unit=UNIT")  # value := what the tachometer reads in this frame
value=4500 unit=rpm
